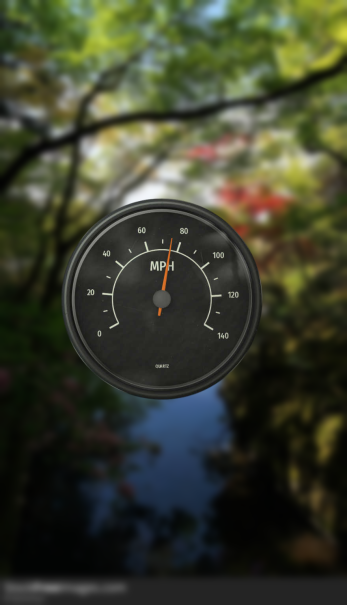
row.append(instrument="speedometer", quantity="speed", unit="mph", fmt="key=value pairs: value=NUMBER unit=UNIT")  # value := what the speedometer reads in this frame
value=75 unit=mph
